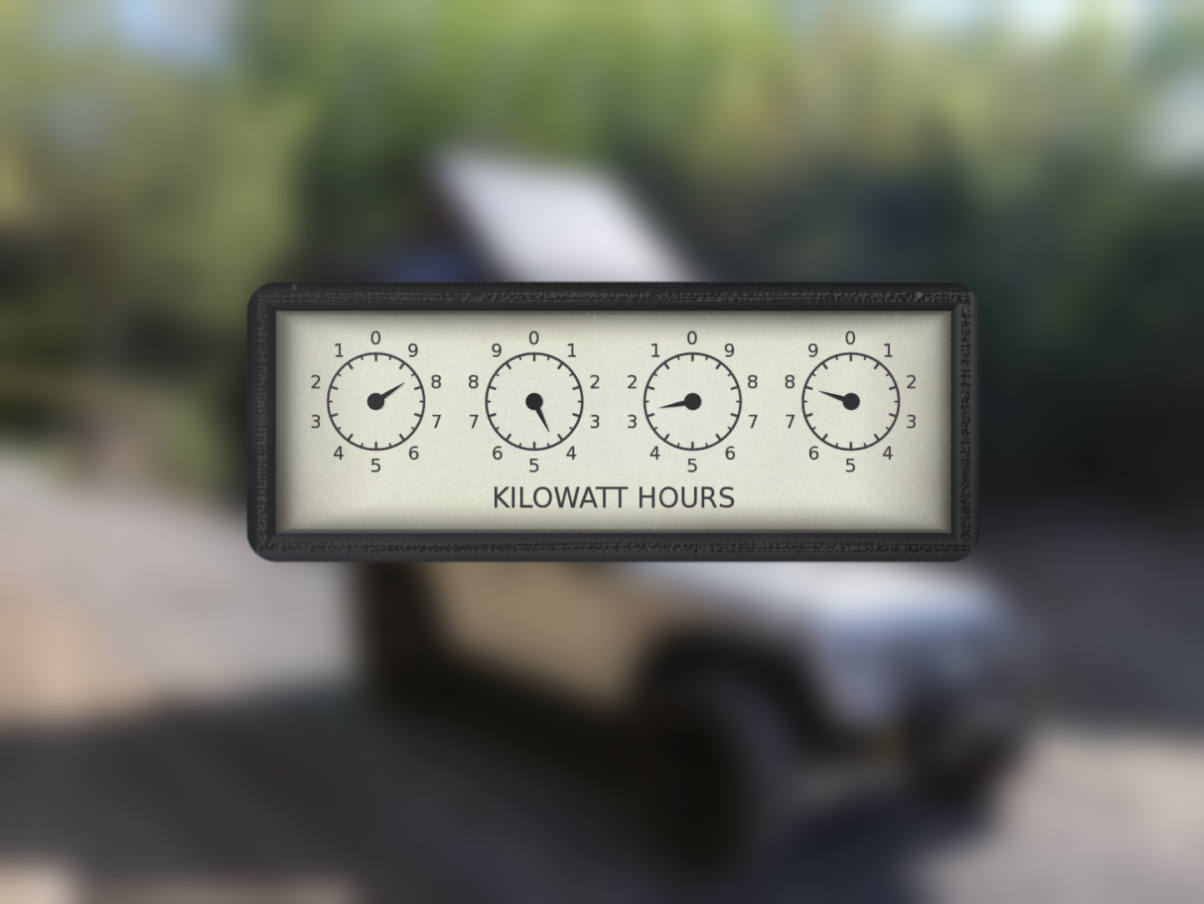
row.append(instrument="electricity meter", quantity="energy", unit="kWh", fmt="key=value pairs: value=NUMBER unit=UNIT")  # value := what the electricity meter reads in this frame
value=8428 unit=kWh
